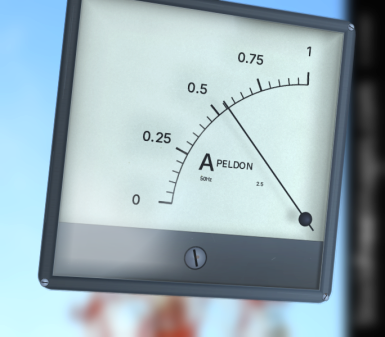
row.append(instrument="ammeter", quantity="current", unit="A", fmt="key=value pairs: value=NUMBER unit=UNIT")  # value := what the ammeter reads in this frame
value=0.55 unit=A
